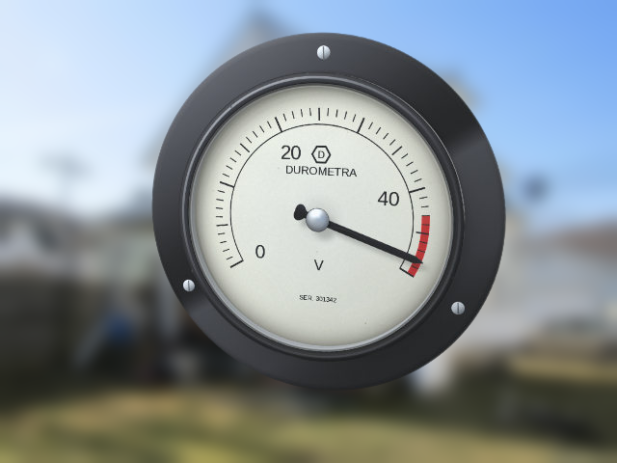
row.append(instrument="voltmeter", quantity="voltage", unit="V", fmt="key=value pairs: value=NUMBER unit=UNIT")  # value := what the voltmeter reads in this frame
value=48 unit=V
